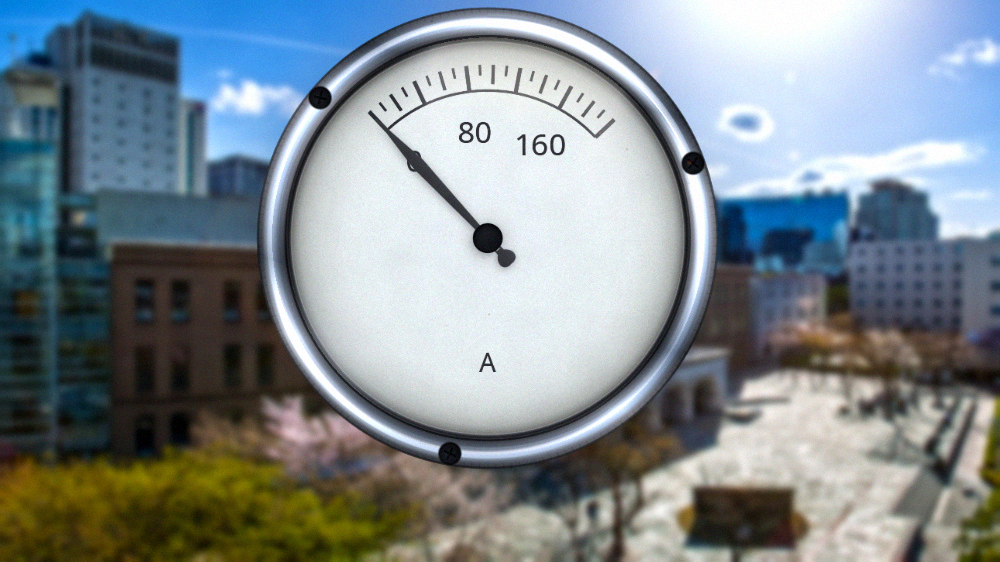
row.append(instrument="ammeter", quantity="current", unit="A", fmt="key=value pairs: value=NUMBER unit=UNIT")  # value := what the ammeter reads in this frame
value=0 unit=A
